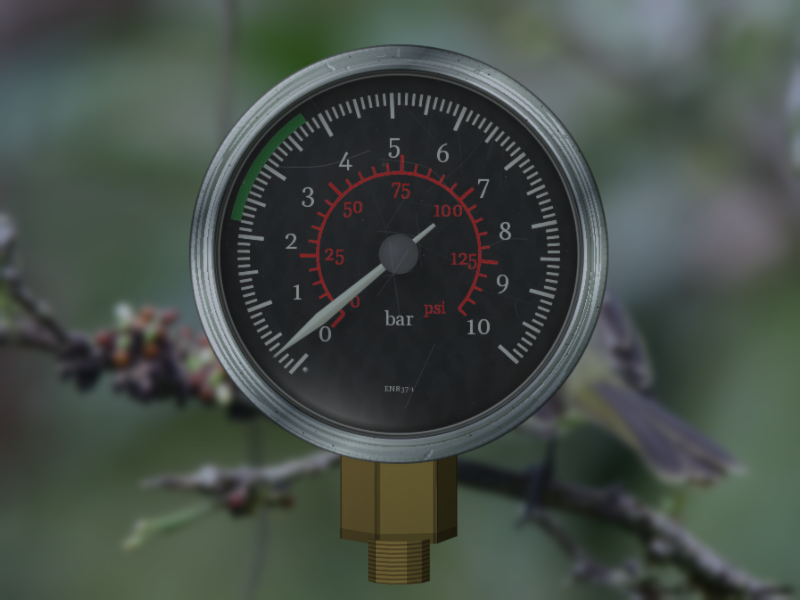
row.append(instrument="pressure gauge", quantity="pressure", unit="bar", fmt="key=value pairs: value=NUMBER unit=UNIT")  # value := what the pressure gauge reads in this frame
value=0.3 unit=bar
